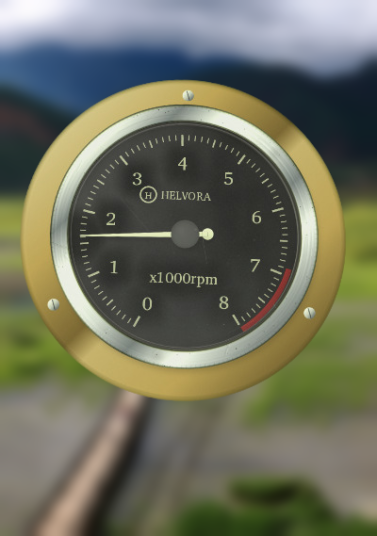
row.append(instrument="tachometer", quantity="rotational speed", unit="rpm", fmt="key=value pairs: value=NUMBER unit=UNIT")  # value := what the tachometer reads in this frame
value=1600 unit=rpm
